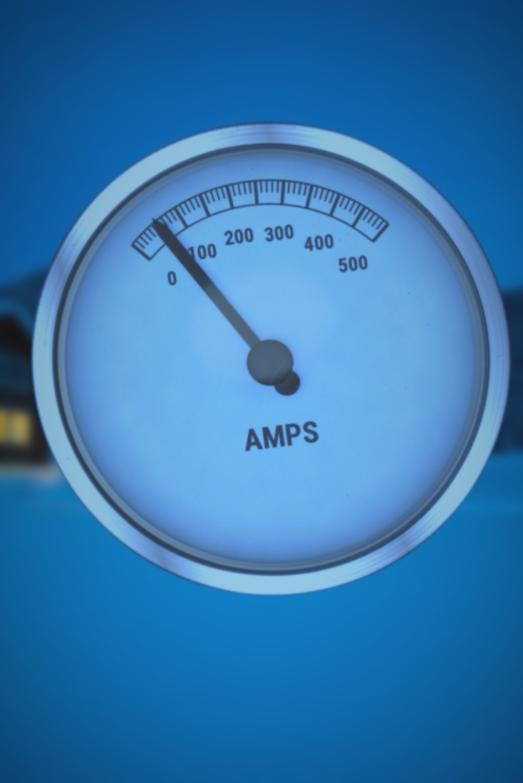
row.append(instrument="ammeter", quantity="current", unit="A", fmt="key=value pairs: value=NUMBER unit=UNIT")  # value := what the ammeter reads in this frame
value=60 unit=A
